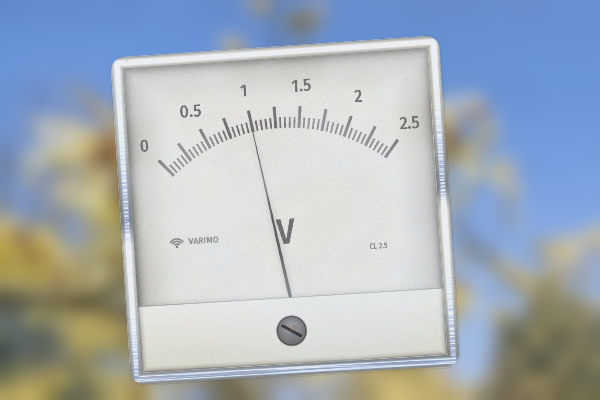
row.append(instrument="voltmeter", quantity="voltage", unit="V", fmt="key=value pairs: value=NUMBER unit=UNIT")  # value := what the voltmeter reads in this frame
value=1 unit=V
